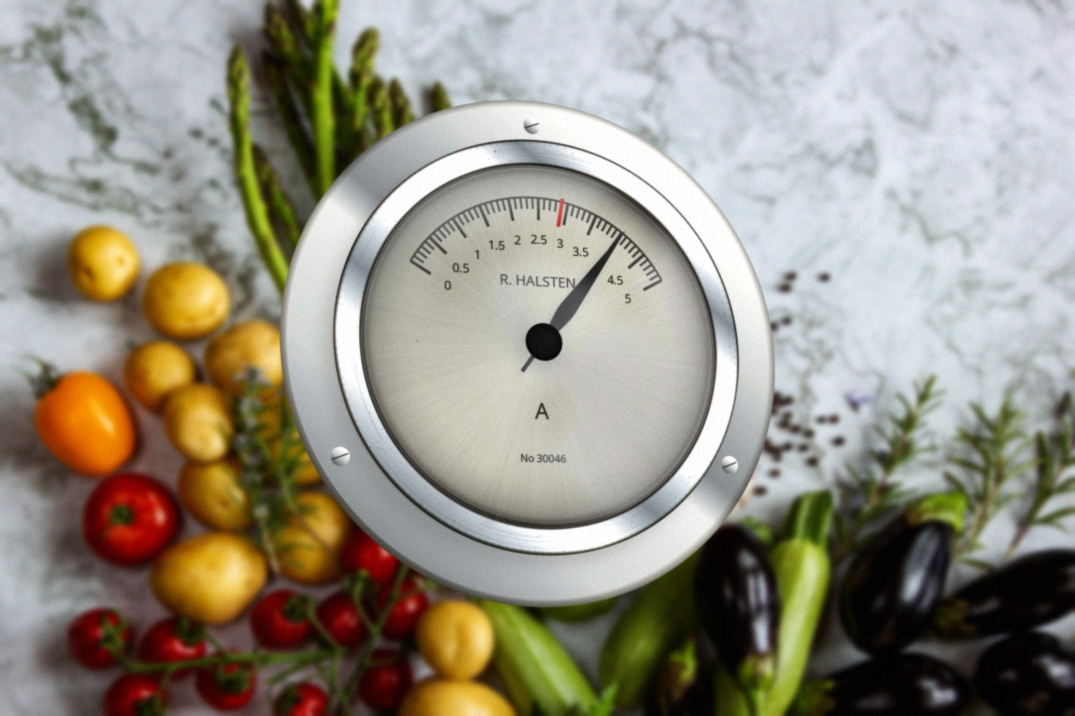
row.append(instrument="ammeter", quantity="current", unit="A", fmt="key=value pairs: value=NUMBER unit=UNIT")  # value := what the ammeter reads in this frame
value=4 unit=A
